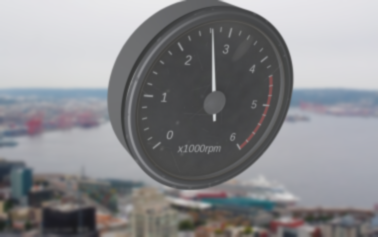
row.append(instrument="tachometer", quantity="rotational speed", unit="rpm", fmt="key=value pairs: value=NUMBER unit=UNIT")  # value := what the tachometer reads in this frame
value=2600 unit=rpm
